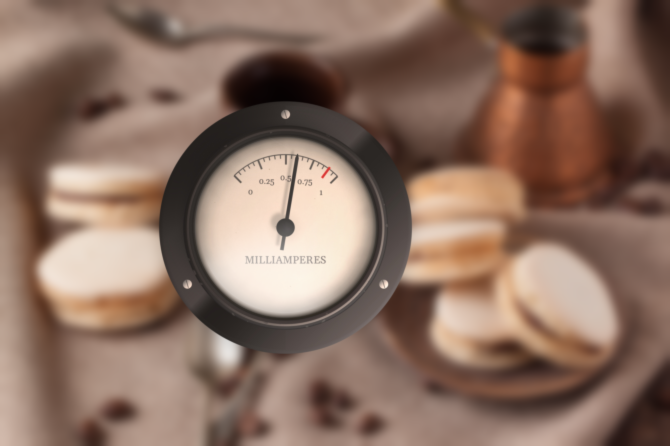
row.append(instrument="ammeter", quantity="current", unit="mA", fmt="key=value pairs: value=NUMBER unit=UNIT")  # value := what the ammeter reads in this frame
value=0.6 unit=mA
